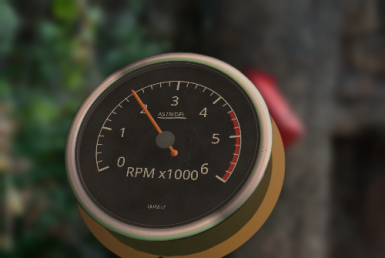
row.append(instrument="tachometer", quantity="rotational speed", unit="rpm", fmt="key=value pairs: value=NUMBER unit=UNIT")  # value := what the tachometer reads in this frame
value=2000 unit=rpm
